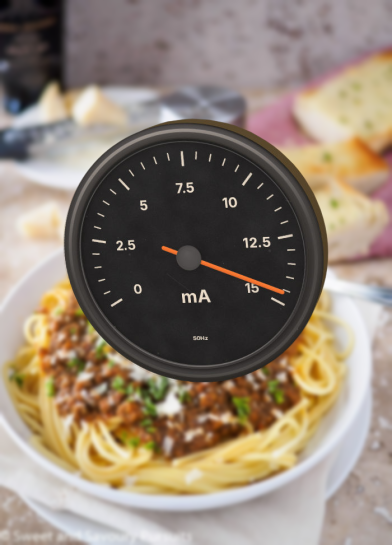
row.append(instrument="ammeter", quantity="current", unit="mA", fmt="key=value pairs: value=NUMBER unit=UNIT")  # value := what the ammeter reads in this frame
value=14.5 unit=mA
